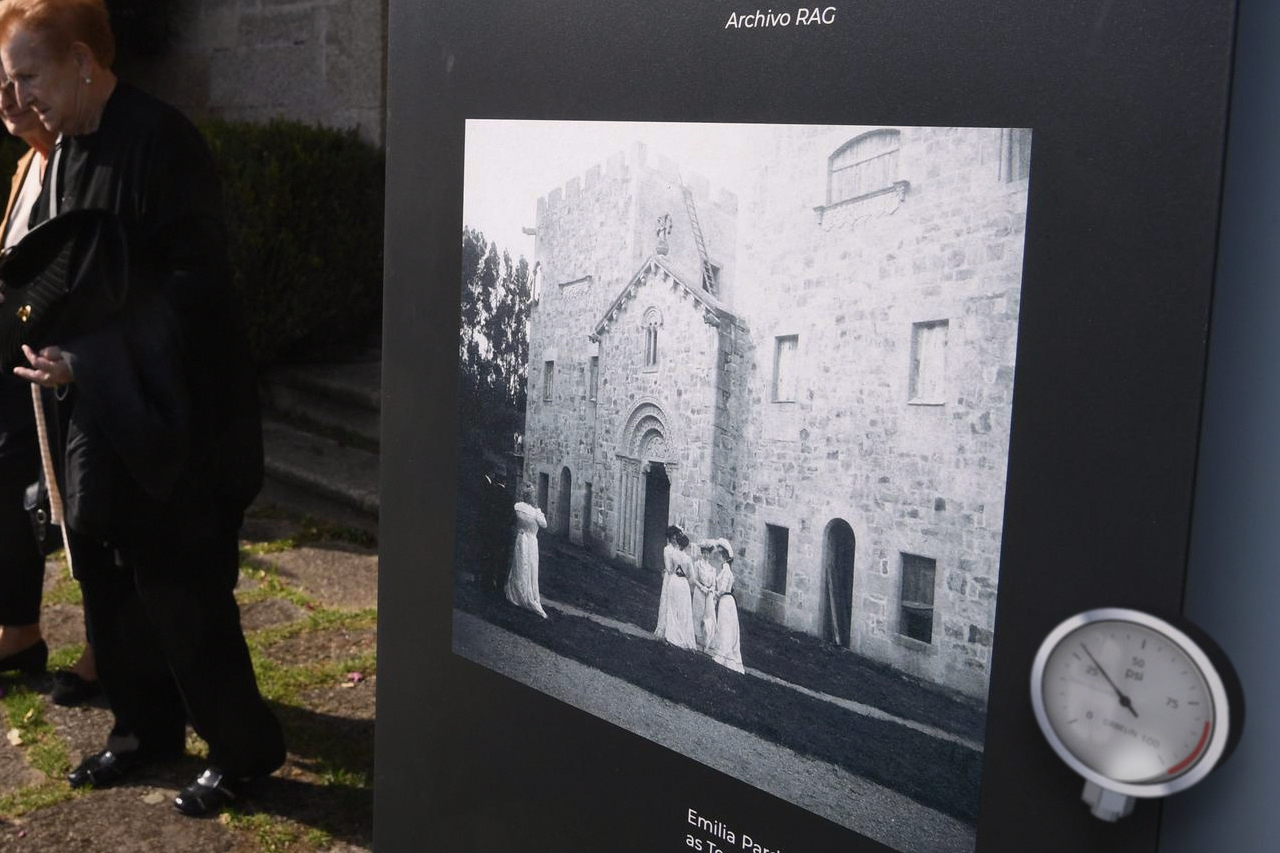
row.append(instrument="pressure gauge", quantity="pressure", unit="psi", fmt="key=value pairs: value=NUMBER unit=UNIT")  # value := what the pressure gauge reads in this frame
value=30 unit=psi
